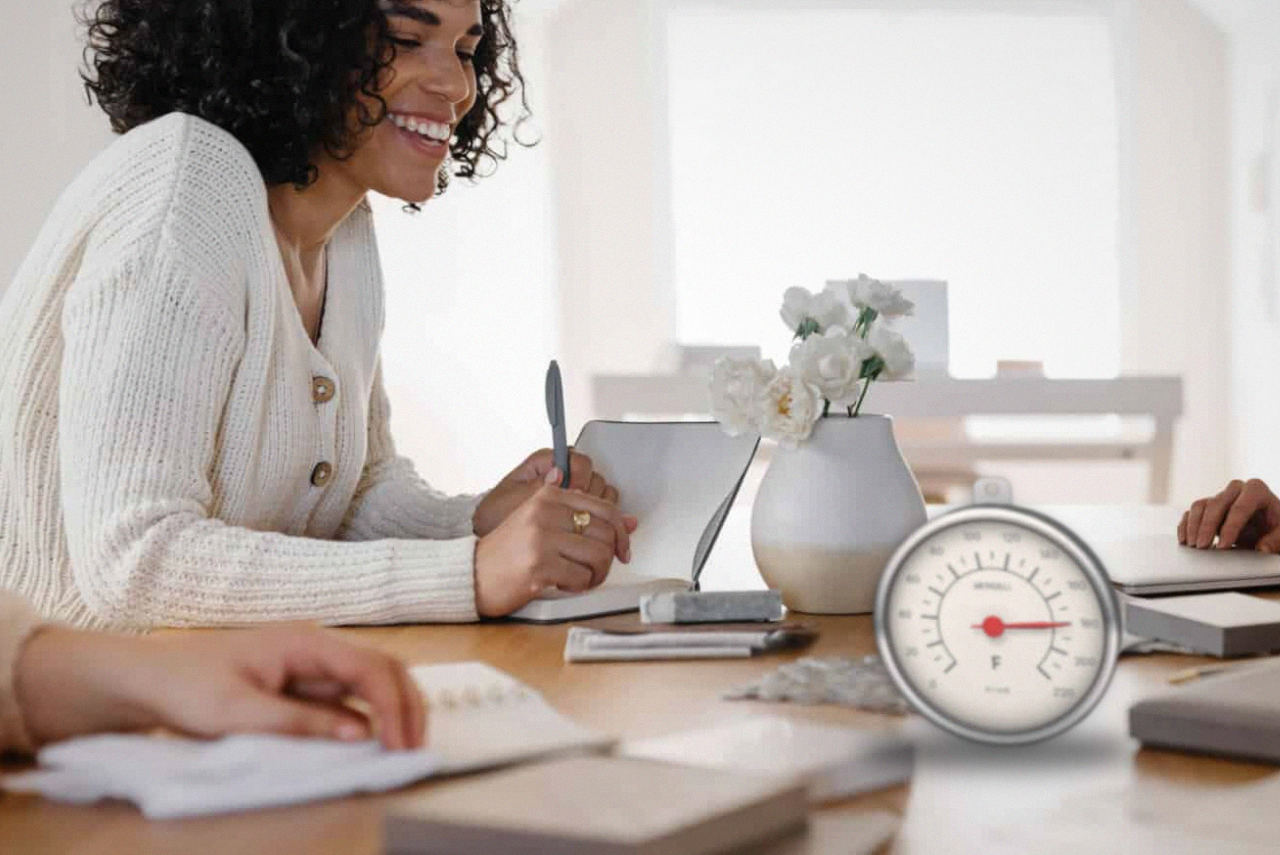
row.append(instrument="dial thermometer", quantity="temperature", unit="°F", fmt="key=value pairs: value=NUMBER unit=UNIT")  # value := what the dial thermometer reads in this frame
value=180 unit=°F
